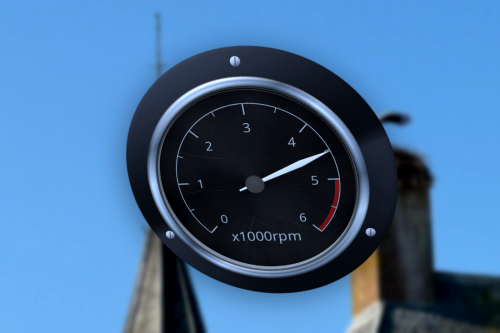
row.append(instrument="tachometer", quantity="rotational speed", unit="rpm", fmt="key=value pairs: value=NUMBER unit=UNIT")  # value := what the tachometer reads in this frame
value=4500 unit=rpm
